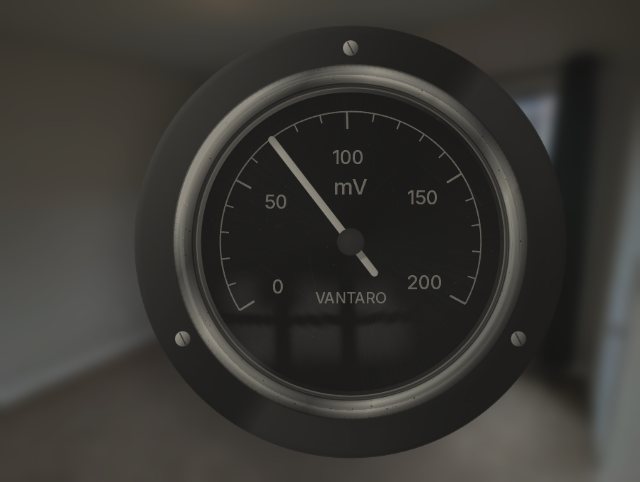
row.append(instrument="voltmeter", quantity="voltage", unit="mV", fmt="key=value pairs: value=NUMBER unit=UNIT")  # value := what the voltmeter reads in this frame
value=70 unit=mV
